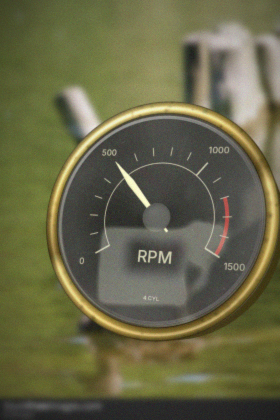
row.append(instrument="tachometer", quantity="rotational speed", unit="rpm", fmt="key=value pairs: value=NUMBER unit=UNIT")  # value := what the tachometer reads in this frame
value=500 unit=rpm
